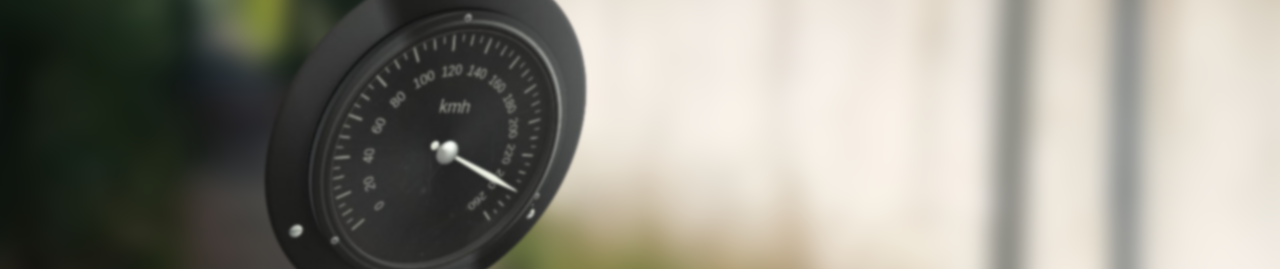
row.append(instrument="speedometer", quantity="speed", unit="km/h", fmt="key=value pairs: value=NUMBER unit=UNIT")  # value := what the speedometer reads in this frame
value=240 unit=km/h
